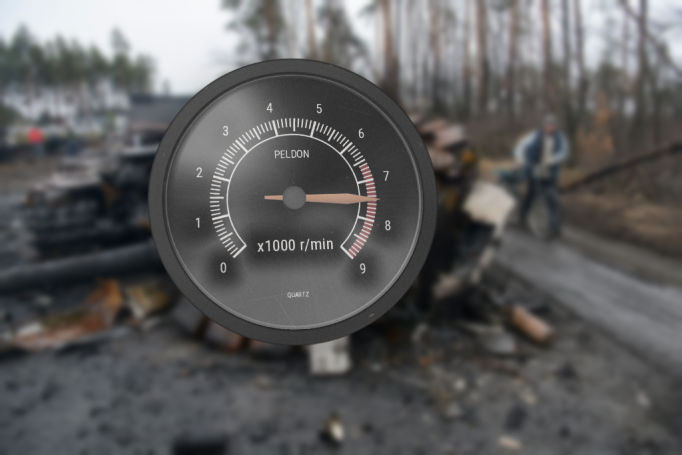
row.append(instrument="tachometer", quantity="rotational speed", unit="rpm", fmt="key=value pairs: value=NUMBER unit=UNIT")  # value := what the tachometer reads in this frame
value=7500 unit=rpm
